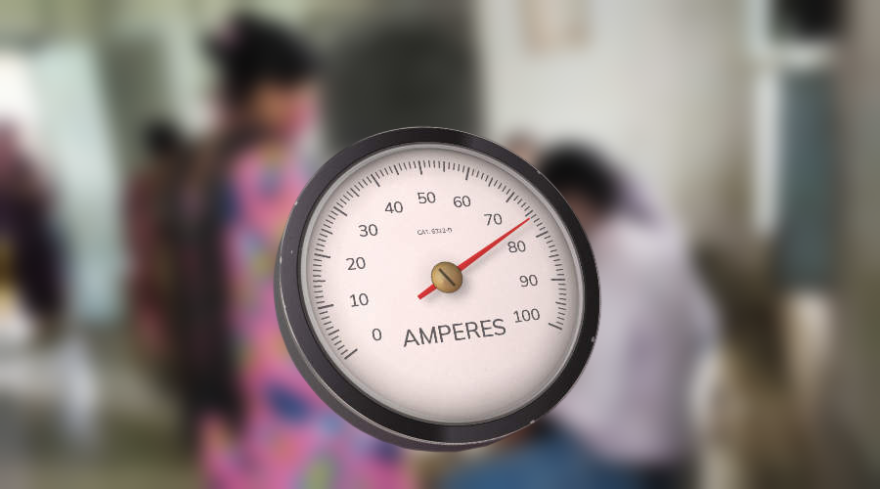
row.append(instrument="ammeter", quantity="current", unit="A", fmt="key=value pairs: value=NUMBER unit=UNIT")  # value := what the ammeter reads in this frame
value=76 unit=A
